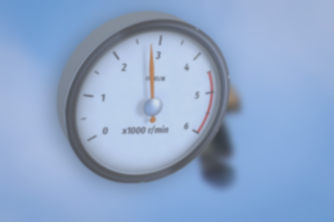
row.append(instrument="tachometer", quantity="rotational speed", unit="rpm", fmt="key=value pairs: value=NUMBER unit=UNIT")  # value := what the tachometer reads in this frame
value=2750 unit=rpm
